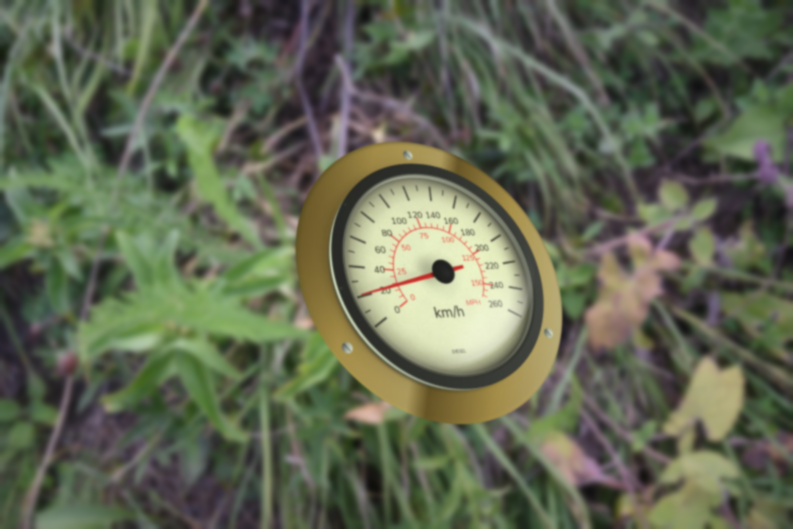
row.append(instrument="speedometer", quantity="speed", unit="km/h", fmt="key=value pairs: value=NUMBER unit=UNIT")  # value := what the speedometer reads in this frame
value=20 unit=km/h
